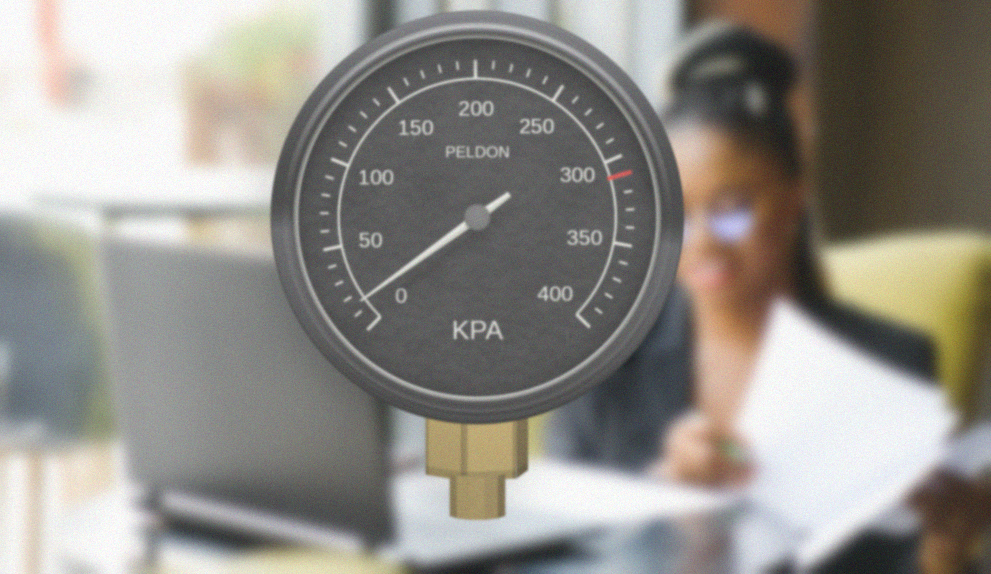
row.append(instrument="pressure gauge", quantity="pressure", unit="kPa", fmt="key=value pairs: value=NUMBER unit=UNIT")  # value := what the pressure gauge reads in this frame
value=15 unit=kPa
